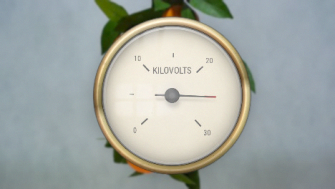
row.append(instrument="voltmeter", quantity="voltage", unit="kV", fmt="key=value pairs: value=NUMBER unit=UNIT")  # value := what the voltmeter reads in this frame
value=25 unit=kV
